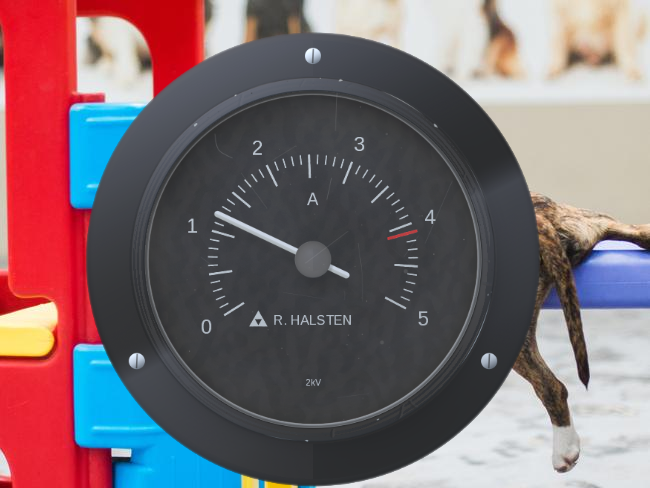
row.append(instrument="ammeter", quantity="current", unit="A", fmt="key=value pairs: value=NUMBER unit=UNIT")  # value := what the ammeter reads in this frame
value=1.2 unit=A
